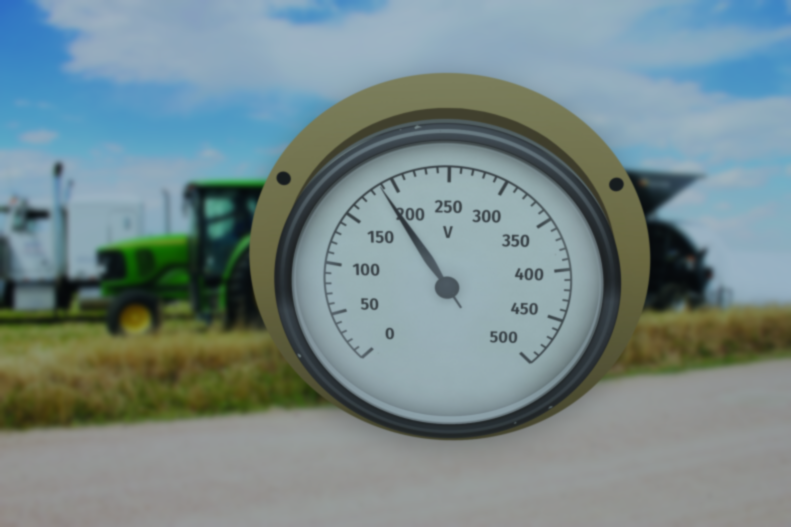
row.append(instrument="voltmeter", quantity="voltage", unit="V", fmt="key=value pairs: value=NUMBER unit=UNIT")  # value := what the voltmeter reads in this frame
value=190 unit=V
